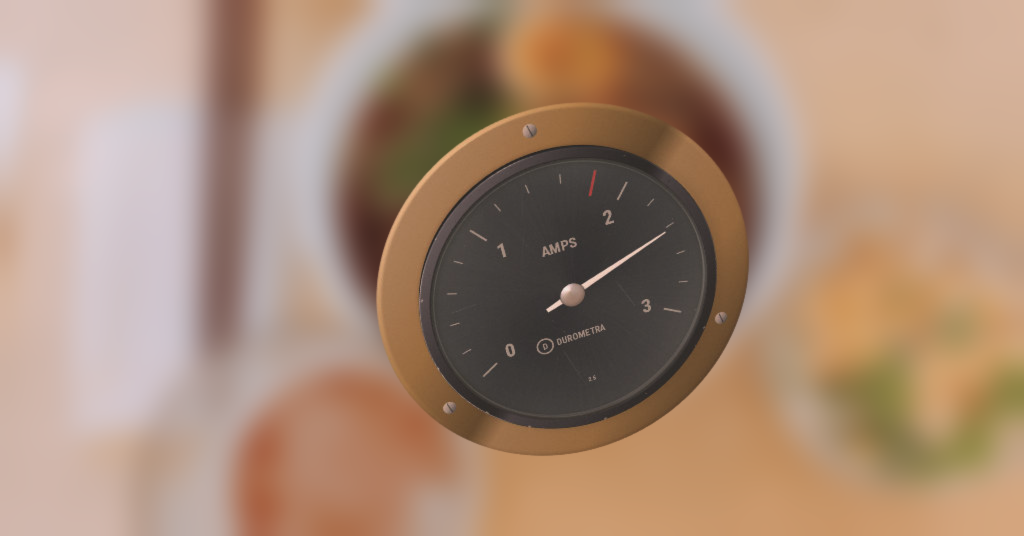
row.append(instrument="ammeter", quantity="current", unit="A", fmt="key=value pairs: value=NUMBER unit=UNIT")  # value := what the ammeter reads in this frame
value=2.4 unit=A
